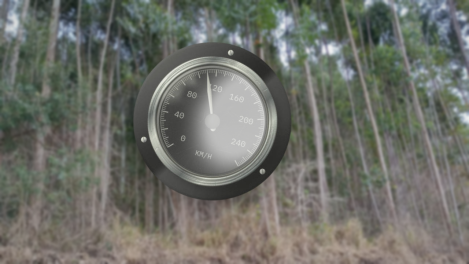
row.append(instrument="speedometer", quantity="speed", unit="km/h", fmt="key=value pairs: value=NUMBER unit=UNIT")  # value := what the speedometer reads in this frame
value=110 unit=km/h
